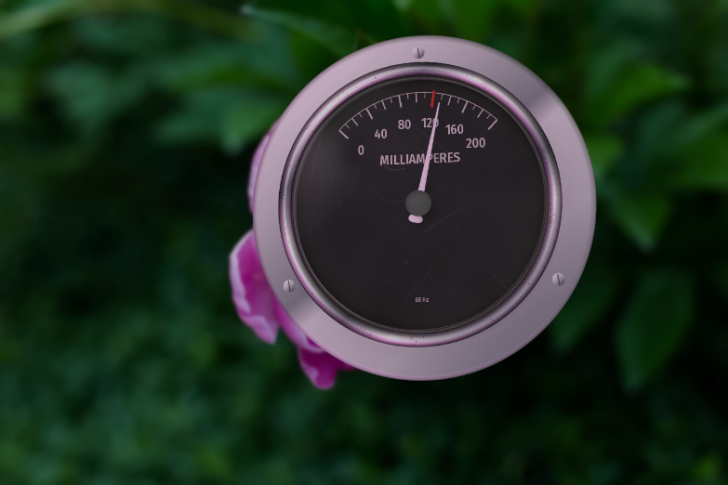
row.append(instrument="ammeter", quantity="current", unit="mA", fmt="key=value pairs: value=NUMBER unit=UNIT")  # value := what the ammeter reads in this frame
value=130 unit=mA
